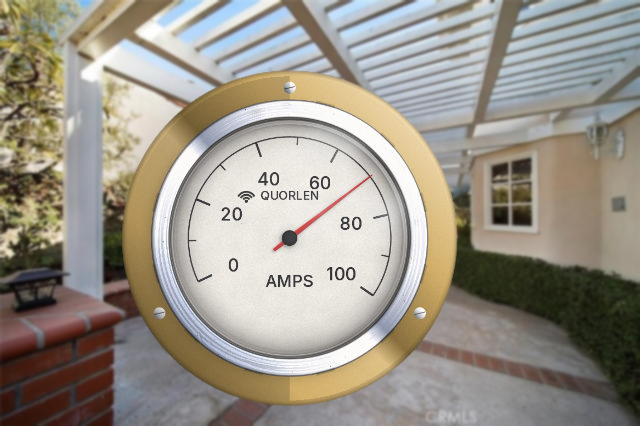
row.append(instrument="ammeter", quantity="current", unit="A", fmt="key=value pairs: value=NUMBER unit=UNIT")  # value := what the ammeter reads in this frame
value=70 unit=A
